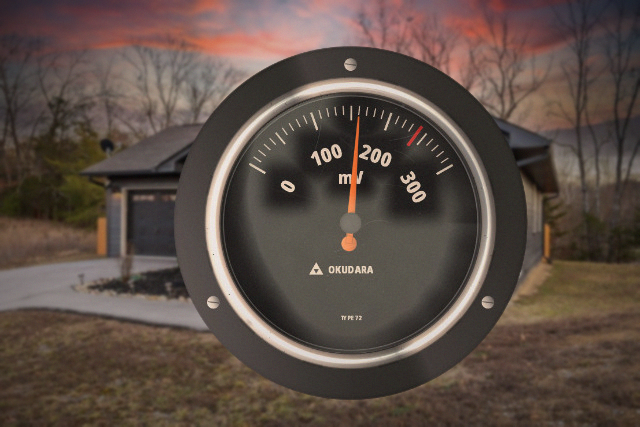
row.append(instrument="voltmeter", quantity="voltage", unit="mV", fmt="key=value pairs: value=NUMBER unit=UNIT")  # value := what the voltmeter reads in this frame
value=160 unit=mV
